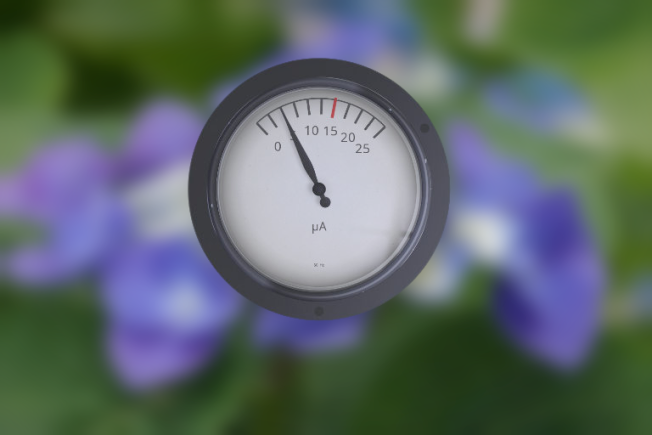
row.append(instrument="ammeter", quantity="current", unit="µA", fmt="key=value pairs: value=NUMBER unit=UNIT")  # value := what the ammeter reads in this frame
value=5 unit=µA
